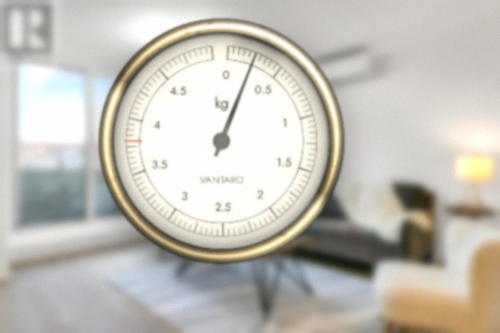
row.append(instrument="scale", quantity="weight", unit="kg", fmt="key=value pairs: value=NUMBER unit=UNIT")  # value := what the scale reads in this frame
value=0.25 unit=kg
